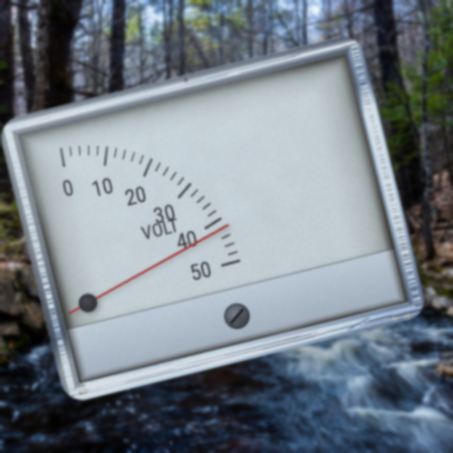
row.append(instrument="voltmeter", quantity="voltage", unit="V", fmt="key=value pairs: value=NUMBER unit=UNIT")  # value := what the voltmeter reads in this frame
value=42 unit=V
